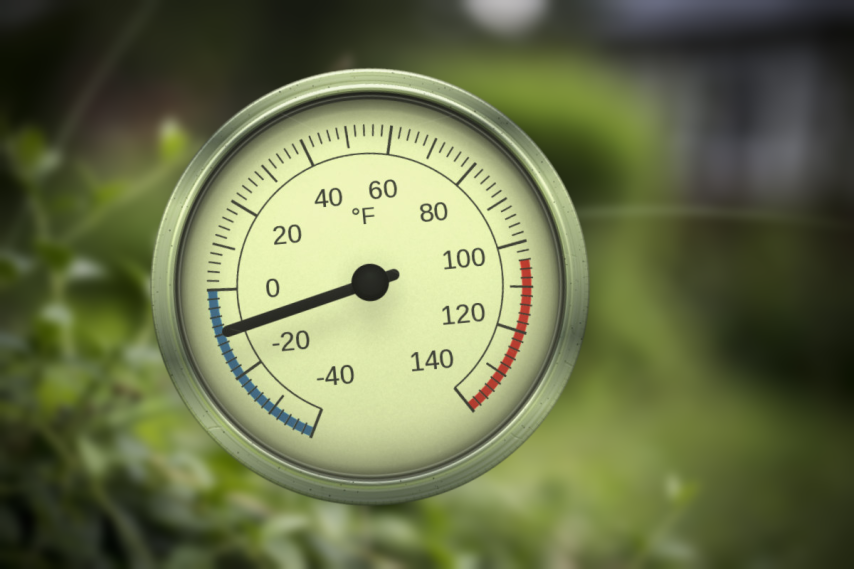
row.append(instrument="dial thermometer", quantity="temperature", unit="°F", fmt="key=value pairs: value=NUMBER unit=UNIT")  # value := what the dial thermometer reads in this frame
value=-10 unit=°F
